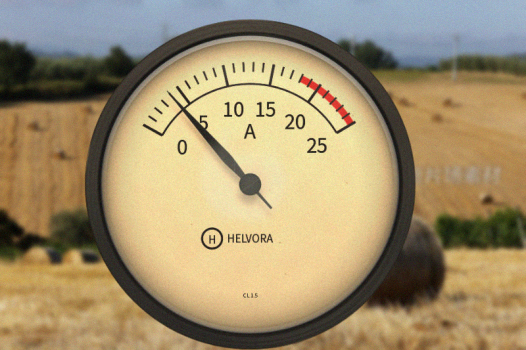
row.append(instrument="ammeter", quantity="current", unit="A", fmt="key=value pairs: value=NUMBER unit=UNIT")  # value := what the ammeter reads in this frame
value=4 unit=A
